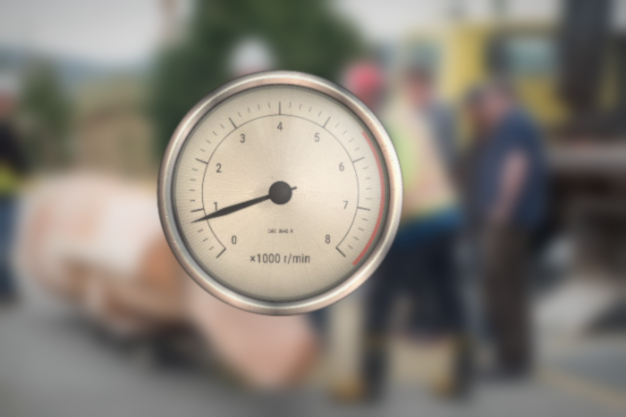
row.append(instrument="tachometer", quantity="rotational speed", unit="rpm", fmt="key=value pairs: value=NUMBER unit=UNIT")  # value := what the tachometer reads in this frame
value=800 unit=rpm
